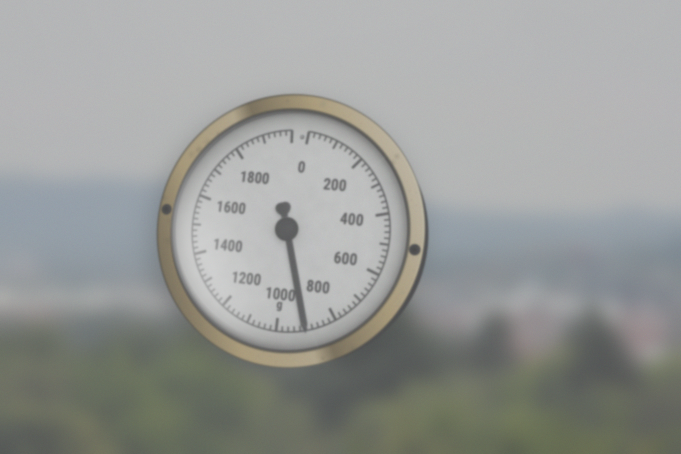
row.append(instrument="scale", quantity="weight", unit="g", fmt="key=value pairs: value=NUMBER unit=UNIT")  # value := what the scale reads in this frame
value=900 unit=g
